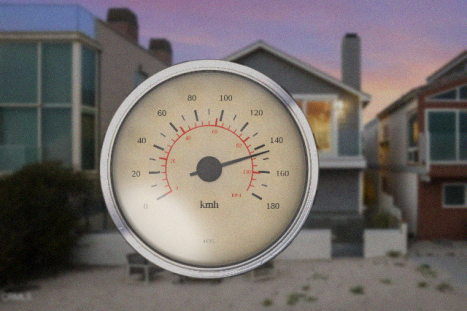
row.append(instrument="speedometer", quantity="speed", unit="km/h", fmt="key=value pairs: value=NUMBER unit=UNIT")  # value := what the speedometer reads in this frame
value=145 unit=km/h
